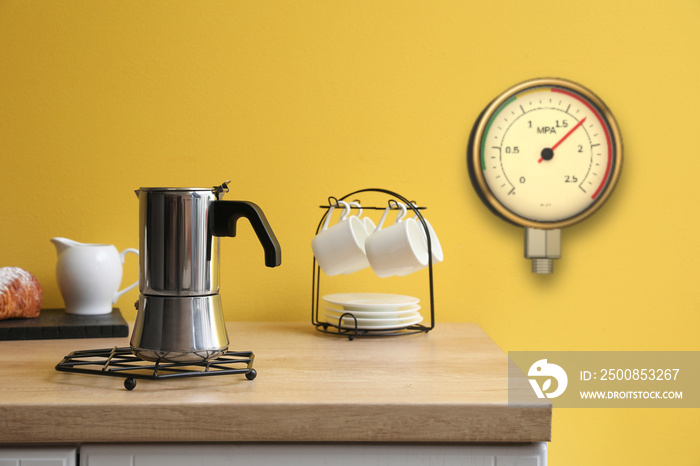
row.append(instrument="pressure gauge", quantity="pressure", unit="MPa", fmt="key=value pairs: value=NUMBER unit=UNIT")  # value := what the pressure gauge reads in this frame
value=1.7 unit=MPa
